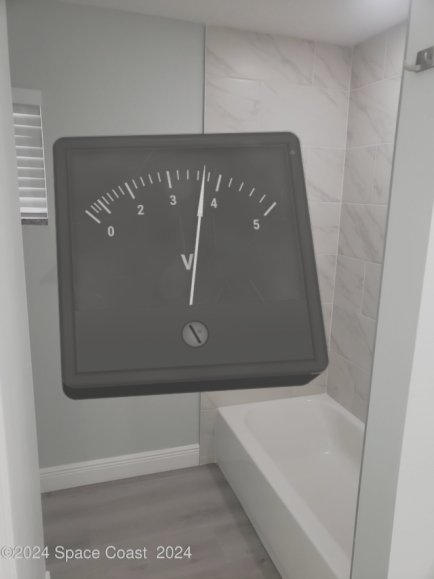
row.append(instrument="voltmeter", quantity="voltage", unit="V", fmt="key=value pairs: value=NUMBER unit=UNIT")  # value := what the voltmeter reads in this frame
value=3.7 unit=V
